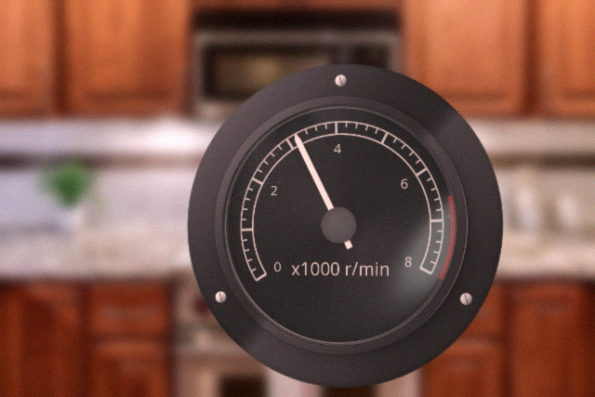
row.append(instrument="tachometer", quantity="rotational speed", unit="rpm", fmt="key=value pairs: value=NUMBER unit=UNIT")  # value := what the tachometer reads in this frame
value=3200 unit=rpm
